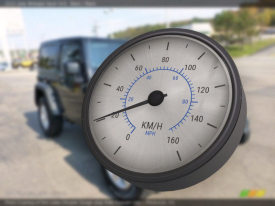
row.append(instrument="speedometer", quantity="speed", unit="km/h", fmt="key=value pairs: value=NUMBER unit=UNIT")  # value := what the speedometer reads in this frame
value=20 unit=km/h
